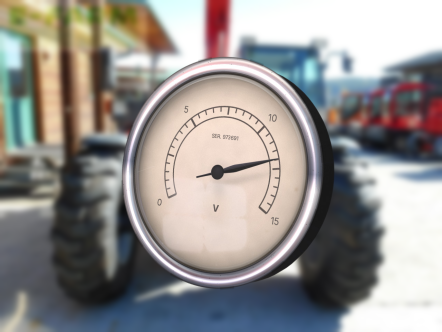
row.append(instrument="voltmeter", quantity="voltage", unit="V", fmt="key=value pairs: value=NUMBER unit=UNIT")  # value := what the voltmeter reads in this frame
value=12 unit=V
